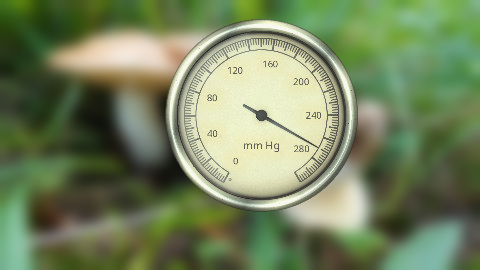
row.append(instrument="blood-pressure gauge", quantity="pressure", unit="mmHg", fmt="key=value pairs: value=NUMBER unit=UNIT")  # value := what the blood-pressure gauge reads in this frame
value=270 unit=mmHg
